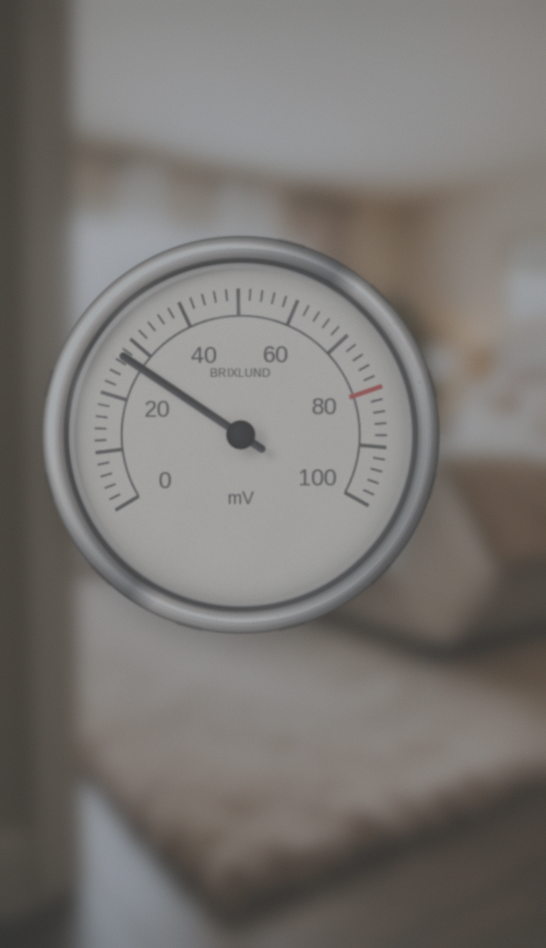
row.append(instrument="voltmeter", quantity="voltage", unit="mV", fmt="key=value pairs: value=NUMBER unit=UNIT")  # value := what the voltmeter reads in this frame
value=27 unit=mV
